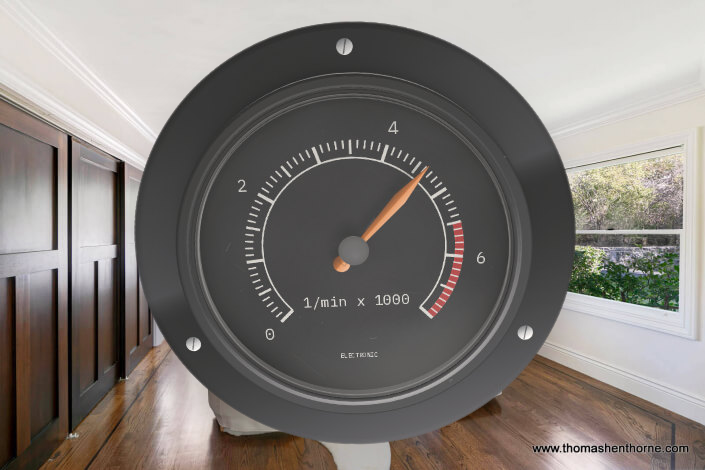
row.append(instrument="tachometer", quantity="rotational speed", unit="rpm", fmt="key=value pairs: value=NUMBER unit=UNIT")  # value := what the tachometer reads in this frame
value=4600 unit=rpm
